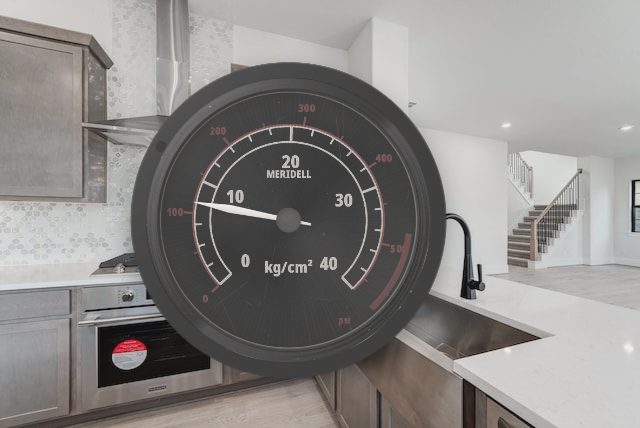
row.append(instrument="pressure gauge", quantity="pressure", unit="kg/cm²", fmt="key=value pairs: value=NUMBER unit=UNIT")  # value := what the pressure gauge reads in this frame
value=8 unit=kg/cm²
